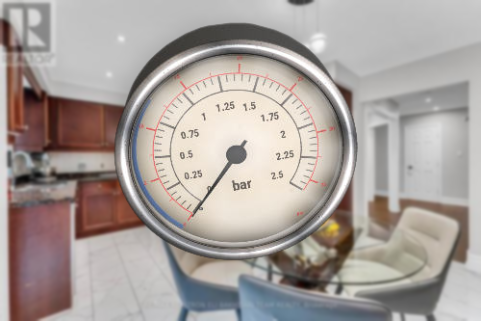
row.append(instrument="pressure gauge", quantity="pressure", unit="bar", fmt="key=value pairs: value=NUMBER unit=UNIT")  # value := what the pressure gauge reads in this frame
value=0 unit=bar
